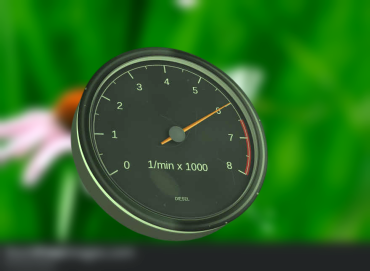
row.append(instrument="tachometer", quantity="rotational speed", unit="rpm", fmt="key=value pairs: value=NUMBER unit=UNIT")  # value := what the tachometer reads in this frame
value=6000 unit=rpm
